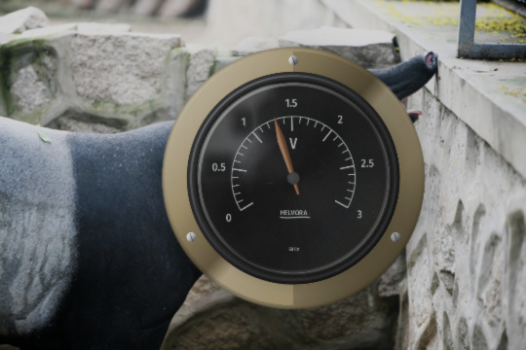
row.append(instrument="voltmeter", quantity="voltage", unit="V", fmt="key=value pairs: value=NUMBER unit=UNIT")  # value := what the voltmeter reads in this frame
value=1.3 unit=V
